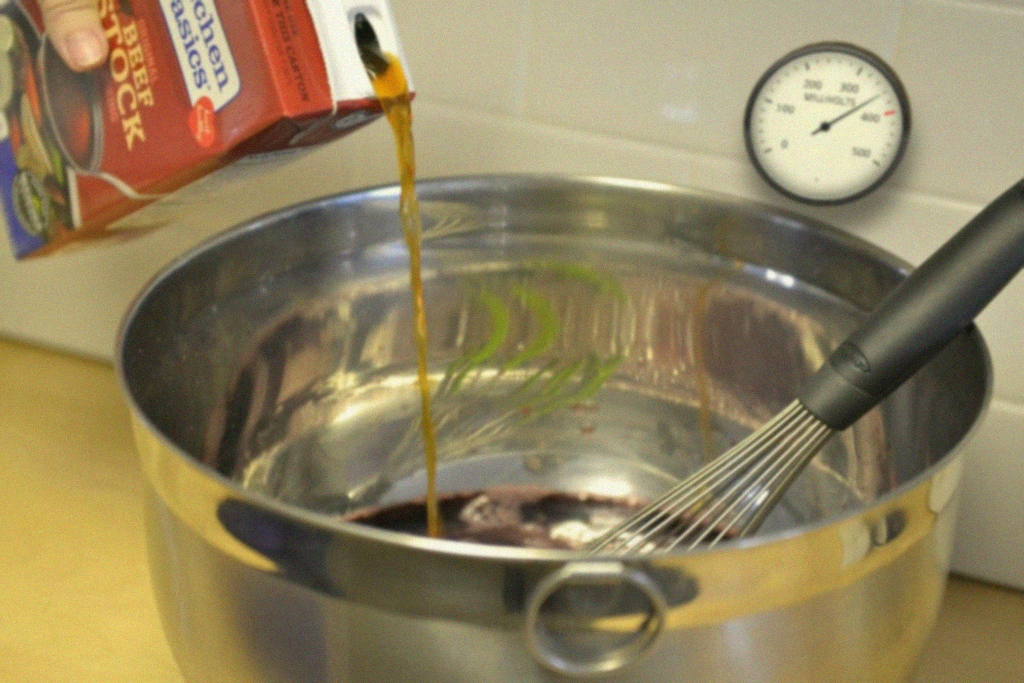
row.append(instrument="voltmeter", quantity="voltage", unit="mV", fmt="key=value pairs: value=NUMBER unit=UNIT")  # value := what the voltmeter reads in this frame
value=360 unit=mV
